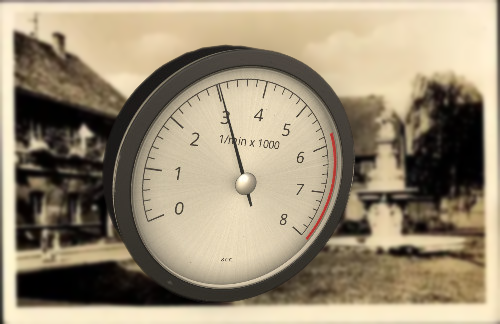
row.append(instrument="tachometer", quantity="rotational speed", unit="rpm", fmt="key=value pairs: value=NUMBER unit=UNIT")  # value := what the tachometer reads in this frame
value=3000 unit=rpm
